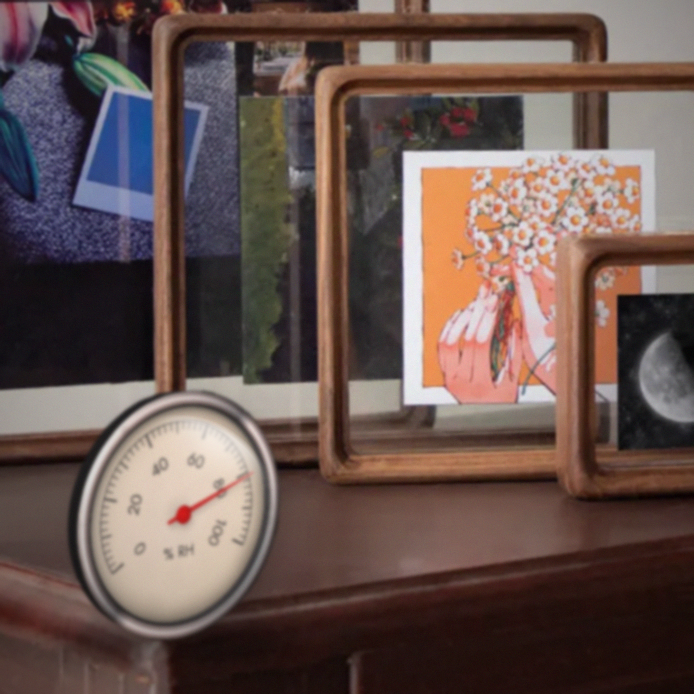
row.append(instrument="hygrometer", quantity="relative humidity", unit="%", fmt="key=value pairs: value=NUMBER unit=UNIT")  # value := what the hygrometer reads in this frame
value=80 unit=%
